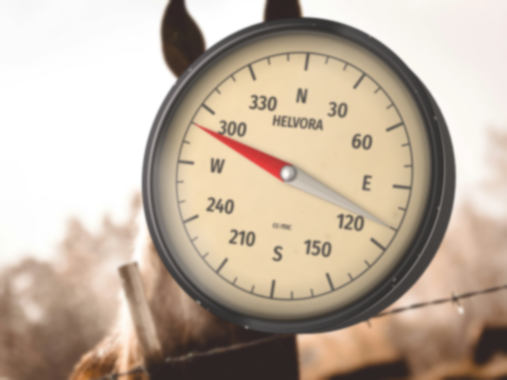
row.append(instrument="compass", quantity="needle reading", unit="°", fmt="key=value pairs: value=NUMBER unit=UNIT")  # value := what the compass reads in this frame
value=290 unit=°
